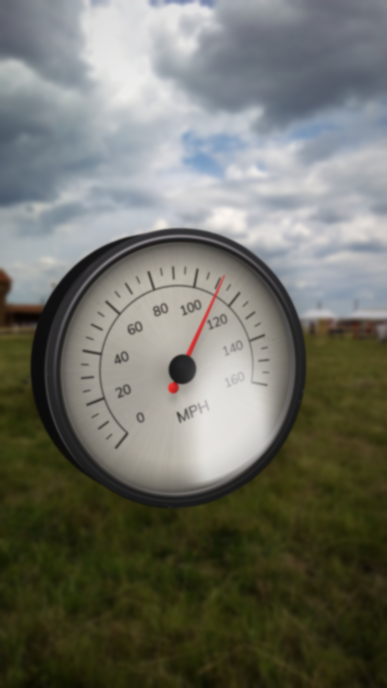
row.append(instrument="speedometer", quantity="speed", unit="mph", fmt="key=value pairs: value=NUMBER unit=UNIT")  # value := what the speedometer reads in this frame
value=110 unit=mph
